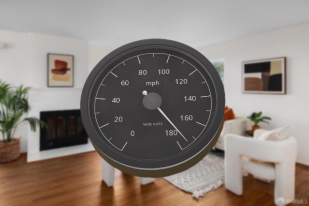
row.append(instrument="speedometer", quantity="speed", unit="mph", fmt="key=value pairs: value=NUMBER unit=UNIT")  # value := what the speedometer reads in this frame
value=175 unit=mph
